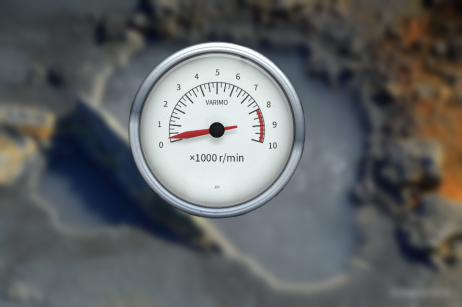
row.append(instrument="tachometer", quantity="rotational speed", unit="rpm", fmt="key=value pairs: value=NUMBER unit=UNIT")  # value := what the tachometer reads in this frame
value=250 unit=rpm
